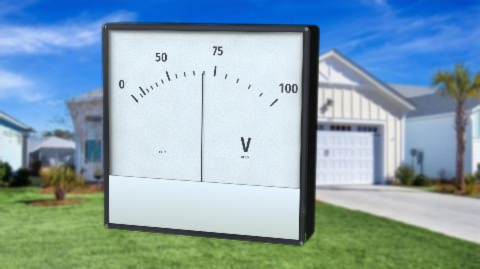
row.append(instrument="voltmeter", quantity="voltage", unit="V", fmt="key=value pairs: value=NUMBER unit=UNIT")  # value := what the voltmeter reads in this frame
value=70 unit=V
